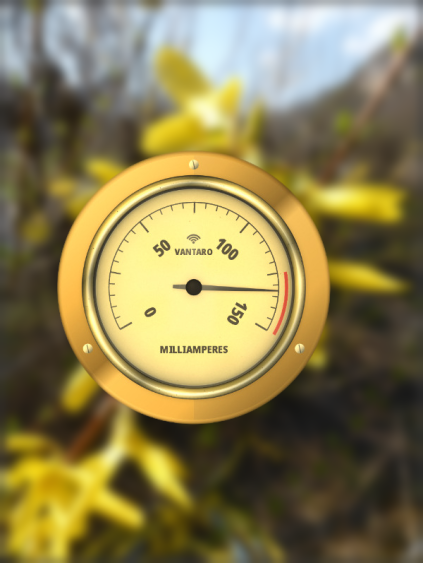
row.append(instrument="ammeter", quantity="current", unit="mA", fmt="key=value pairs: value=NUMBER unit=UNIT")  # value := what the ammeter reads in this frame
value=132.5 unit=mA
